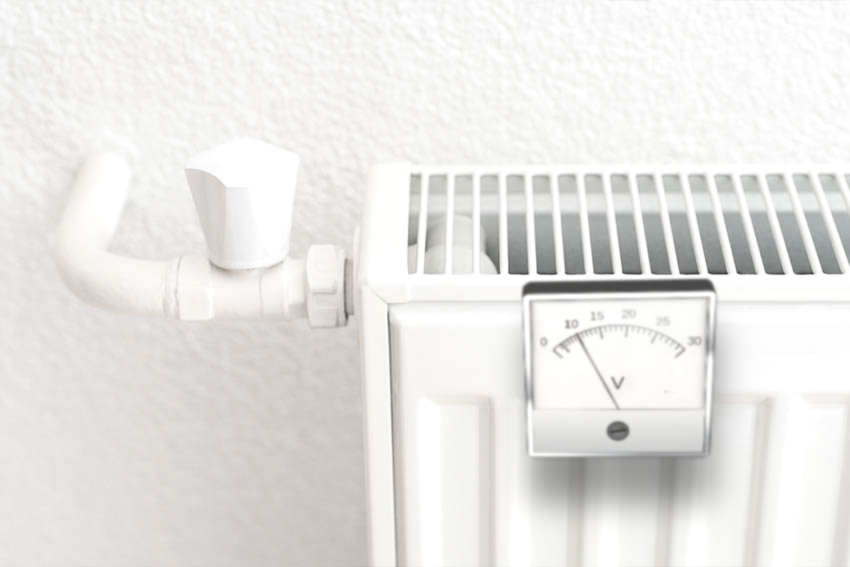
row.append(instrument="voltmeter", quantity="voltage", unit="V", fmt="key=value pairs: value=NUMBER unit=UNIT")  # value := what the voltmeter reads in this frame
value=10 unit=V
